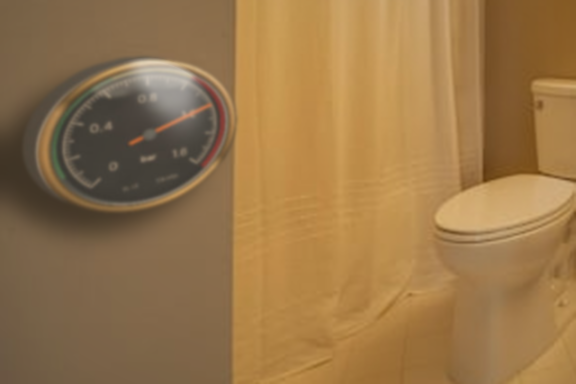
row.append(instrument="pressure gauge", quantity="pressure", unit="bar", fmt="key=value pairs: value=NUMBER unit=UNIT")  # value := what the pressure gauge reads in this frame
value=1.2 unit=bar
